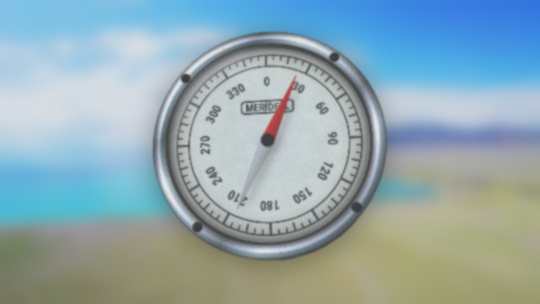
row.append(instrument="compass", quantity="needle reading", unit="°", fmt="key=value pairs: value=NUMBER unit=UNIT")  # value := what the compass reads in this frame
value=25 unit=°
